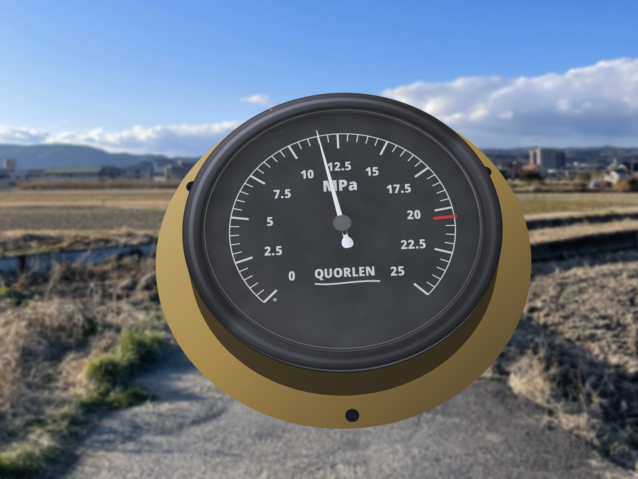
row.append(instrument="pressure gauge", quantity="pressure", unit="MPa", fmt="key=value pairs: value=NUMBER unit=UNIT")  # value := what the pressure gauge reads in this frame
value=11.5 unit=MPa
